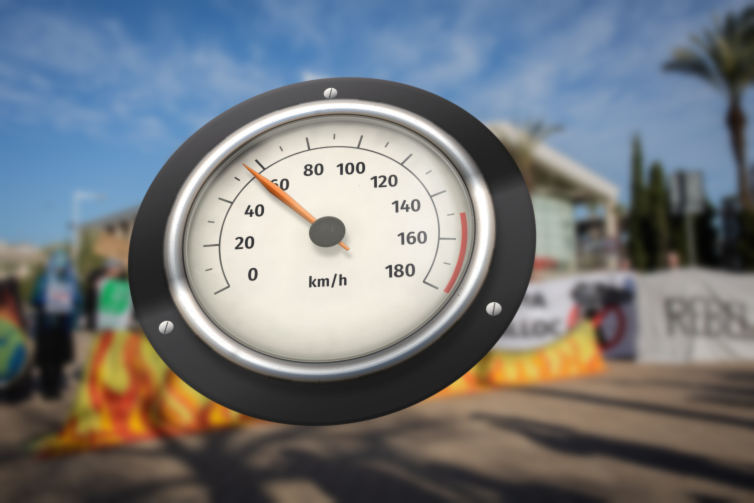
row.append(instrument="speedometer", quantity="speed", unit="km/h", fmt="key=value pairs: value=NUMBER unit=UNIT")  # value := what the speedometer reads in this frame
value=55 unit=km/h
